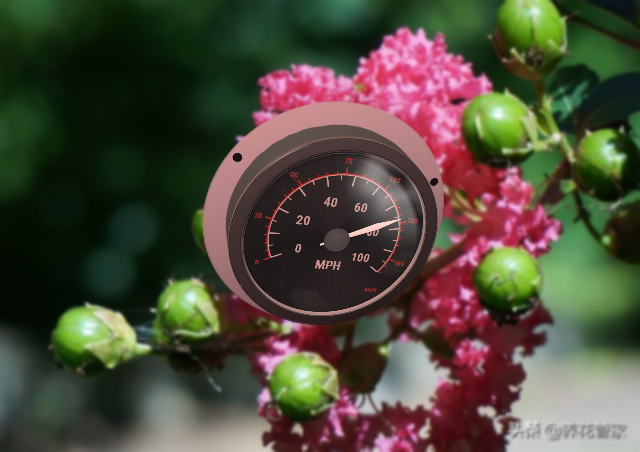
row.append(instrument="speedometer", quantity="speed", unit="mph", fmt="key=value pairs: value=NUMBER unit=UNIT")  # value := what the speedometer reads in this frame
value=75 unit=mph
